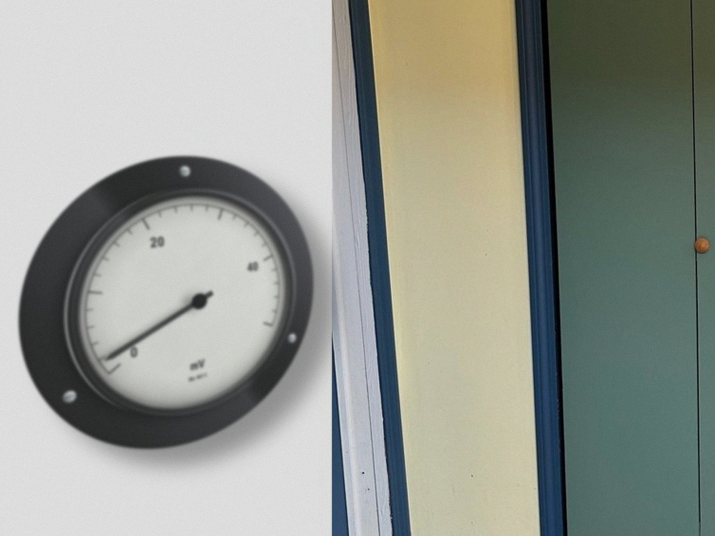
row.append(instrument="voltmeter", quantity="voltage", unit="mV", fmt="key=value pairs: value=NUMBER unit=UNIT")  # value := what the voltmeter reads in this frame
value=2 unit=mV
